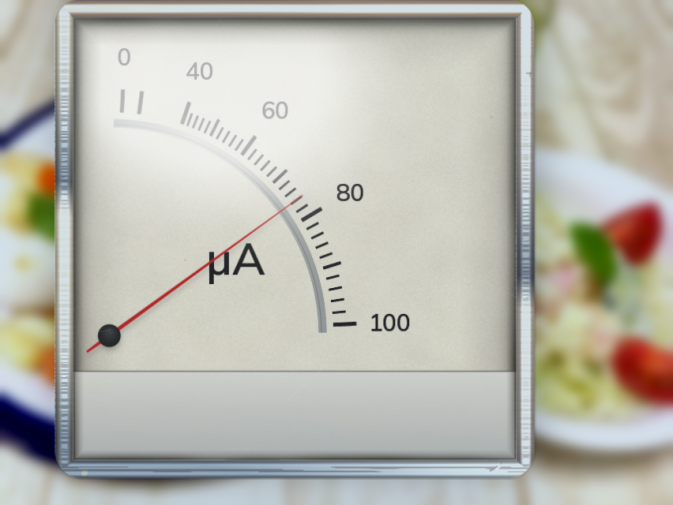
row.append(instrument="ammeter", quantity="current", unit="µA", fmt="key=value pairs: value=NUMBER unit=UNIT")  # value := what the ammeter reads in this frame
value=76 unit=µA
